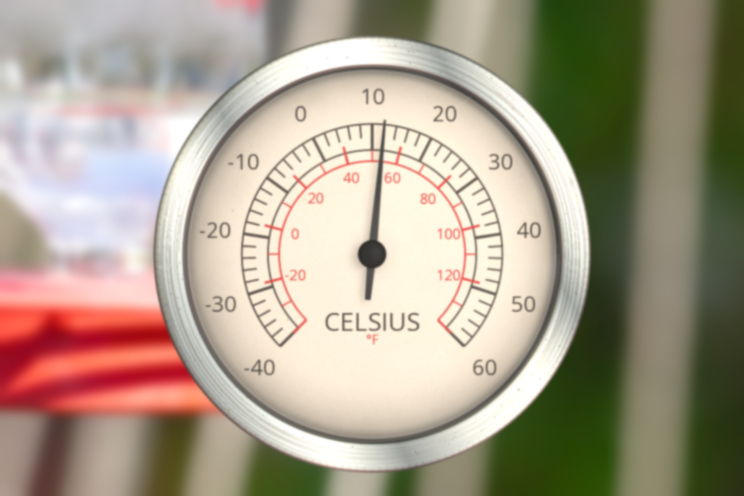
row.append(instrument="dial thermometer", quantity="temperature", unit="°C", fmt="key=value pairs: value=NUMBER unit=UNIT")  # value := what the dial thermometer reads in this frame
value=12 unit=°C
